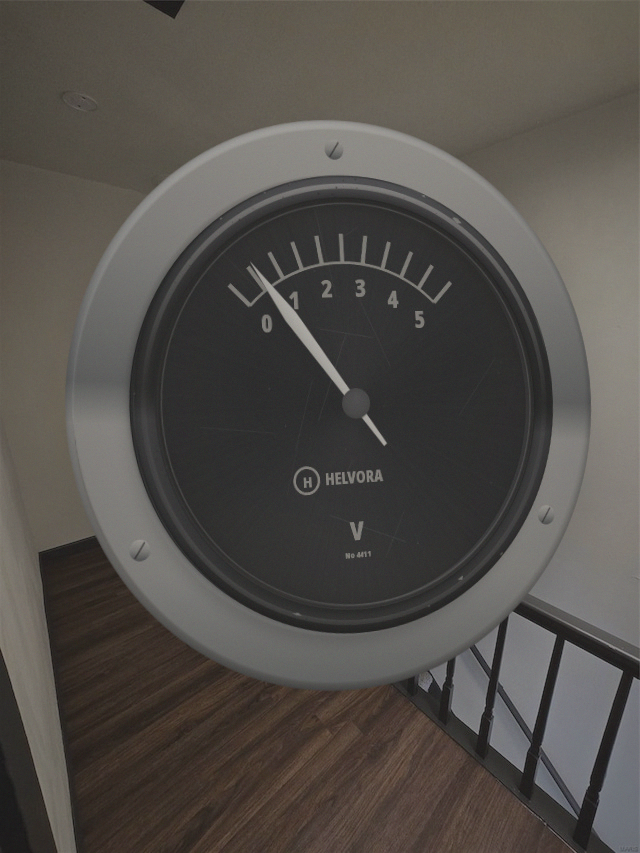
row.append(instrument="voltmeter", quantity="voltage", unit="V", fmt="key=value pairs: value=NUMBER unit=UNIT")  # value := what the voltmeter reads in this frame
value=0.5 unit=V
